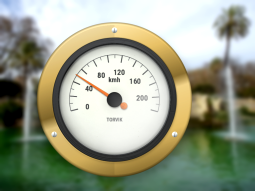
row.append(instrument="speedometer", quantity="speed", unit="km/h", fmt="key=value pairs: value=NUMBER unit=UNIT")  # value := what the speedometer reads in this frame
value=50 unit=km/h
